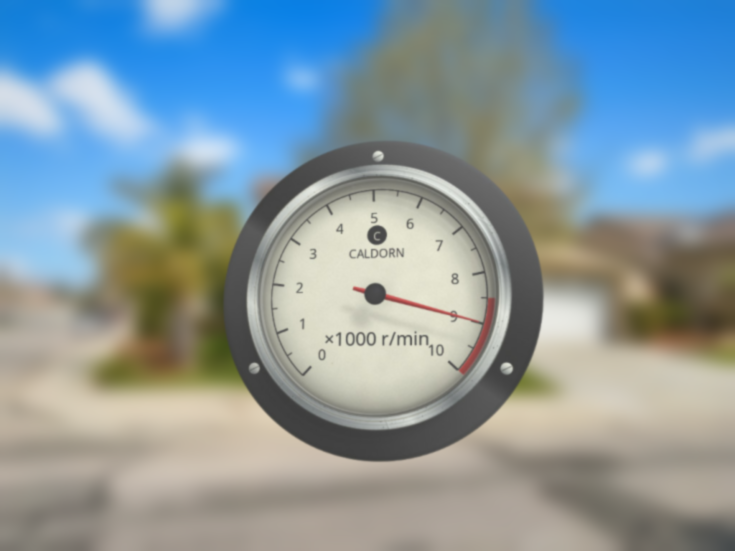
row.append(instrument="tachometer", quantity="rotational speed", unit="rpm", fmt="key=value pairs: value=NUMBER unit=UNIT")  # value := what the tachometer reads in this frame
value=9000 unit=rpm
